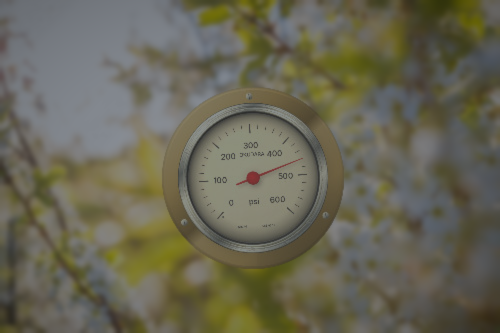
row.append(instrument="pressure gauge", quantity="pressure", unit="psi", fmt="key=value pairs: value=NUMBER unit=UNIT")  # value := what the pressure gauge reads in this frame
value=460 unit=psi
